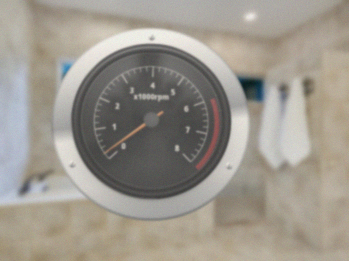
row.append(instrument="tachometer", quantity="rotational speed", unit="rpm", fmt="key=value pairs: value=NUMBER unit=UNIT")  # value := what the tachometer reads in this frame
value=200 unit=rpm
